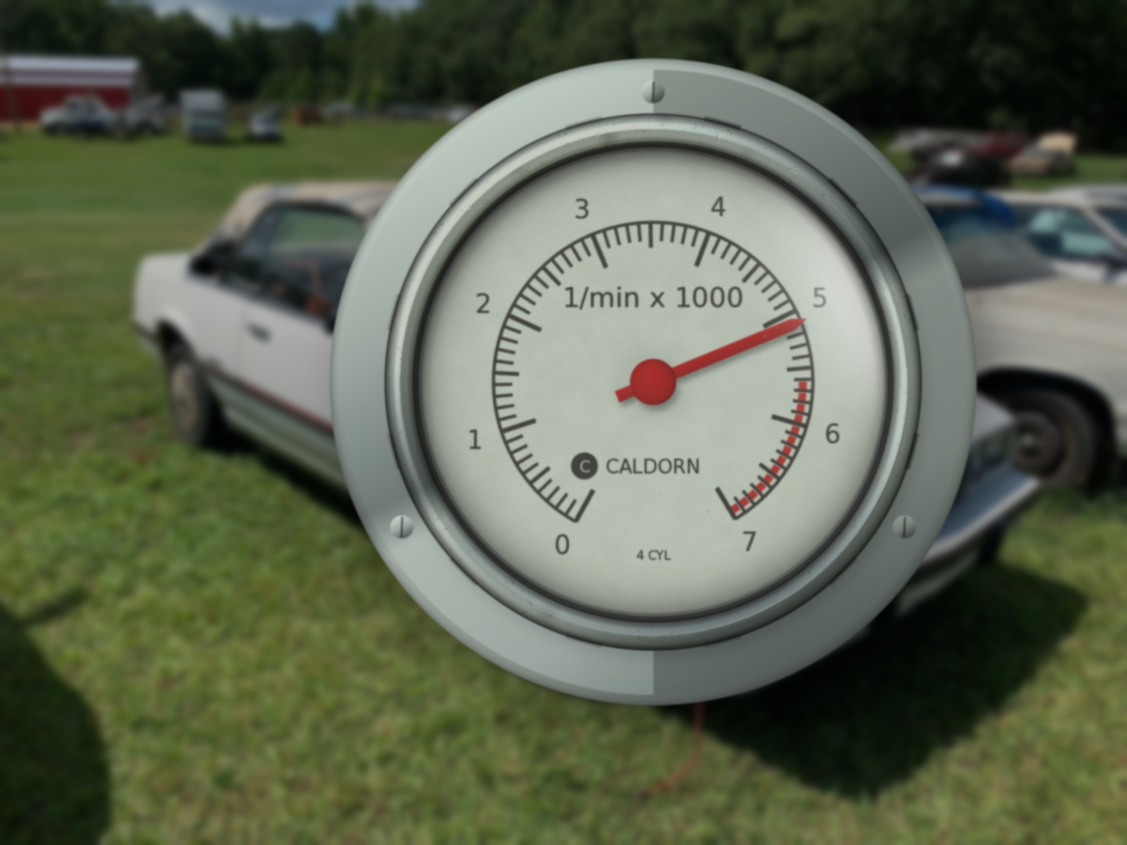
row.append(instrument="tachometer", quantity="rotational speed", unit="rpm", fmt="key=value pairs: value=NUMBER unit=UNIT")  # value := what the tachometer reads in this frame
value=5100 unit=rpm
